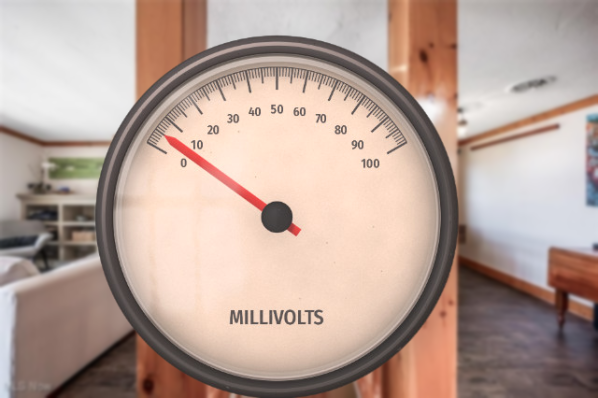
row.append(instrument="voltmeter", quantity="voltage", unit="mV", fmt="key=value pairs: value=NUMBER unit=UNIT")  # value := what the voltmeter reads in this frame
value=5 unit=mV
